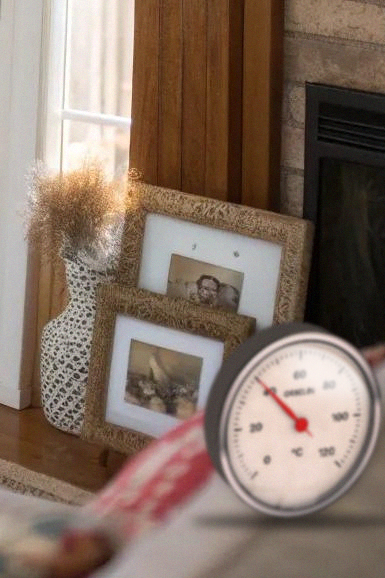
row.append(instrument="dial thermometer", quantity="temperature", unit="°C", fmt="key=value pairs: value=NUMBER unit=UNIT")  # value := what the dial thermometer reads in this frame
value=40 unit=°C
